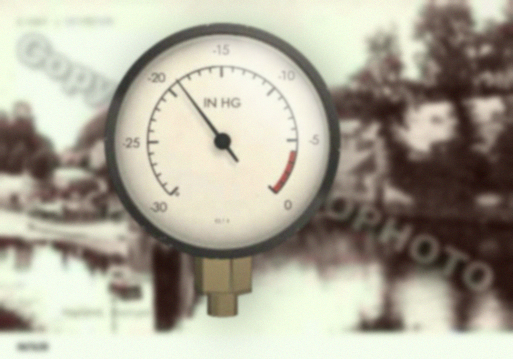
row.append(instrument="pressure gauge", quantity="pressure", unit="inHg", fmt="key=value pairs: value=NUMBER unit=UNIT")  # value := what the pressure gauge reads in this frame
value=-19 unit=inHg
